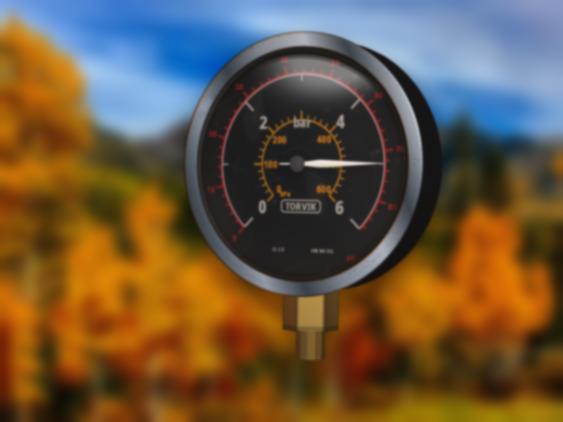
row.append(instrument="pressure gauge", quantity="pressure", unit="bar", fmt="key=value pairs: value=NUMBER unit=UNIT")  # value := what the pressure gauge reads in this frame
value=5 unit=bar
